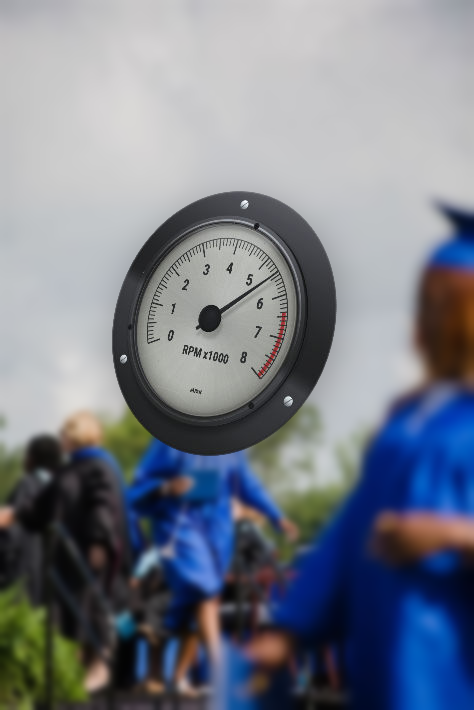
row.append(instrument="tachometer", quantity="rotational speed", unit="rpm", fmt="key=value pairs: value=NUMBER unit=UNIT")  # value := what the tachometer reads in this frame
value=5500 unit=rpm
